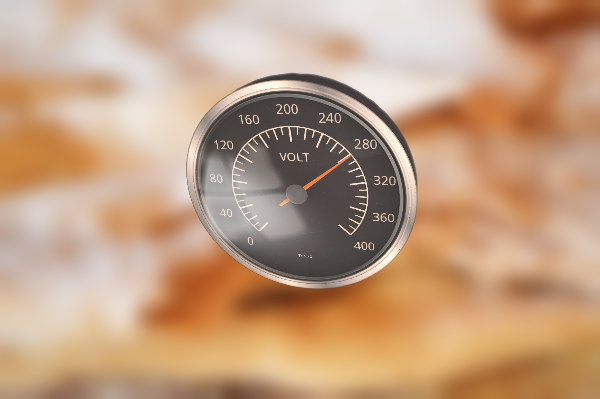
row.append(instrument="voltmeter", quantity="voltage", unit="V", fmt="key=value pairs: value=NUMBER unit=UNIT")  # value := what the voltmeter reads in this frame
value=280 unit=V
